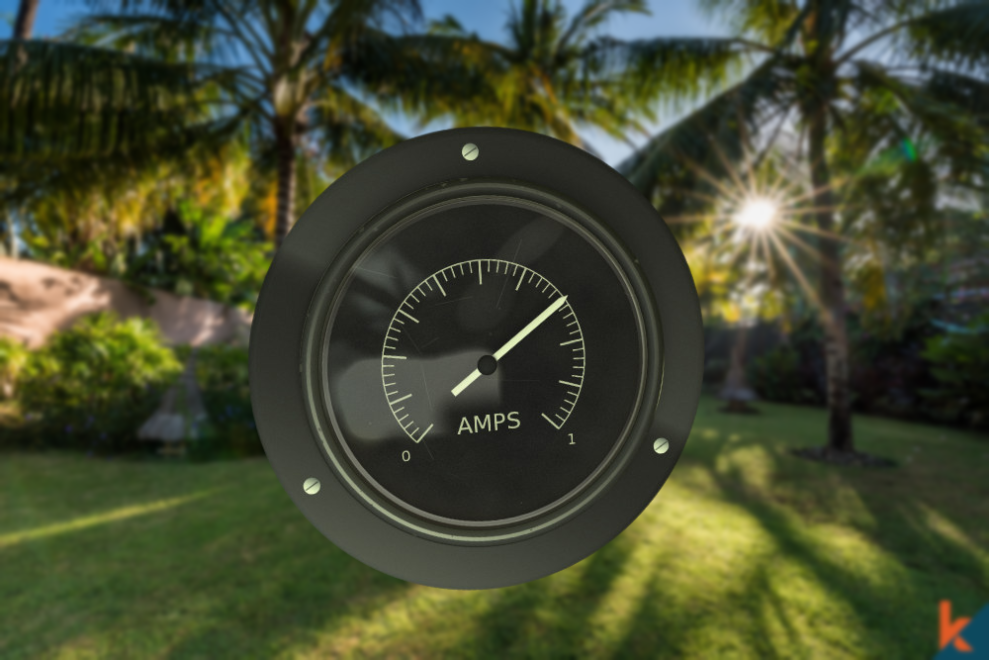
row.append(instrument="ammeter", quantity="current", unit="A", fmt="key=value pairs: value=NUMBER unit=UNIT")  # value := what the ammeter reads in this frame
value=0.7 unit=A
